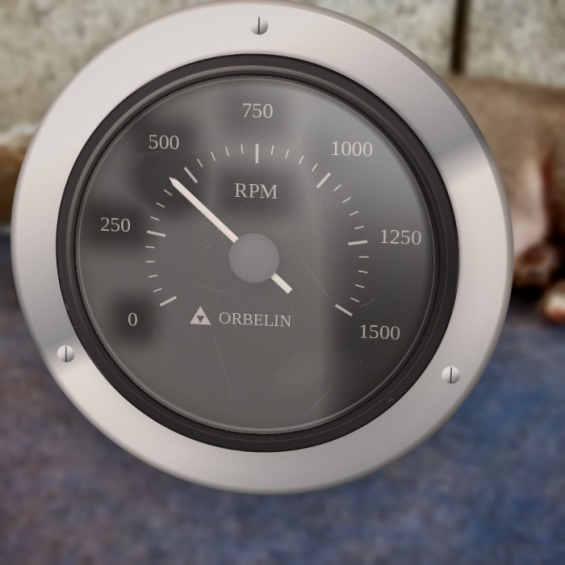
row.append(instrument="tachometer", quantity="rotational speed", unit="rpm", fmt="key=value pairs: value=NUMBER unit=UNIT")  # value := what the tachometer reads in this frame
value=450 unit=rpm
